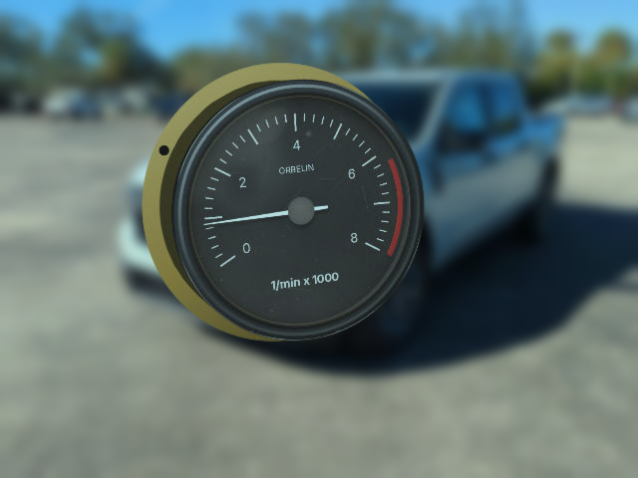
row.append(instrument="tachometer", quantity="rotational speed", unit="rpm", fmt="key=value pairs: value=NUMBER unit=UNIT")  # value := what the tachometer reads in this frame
value=900 unit=rpm
